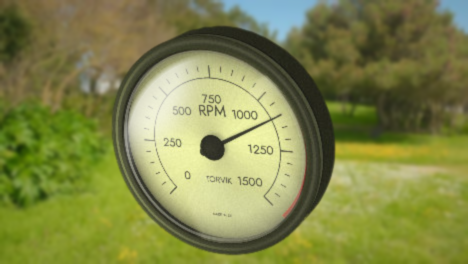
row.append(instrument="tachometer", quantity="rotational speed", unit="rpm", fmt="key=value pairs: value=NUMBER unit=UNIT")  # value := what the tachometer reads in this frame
value=1100 unit=rpm
